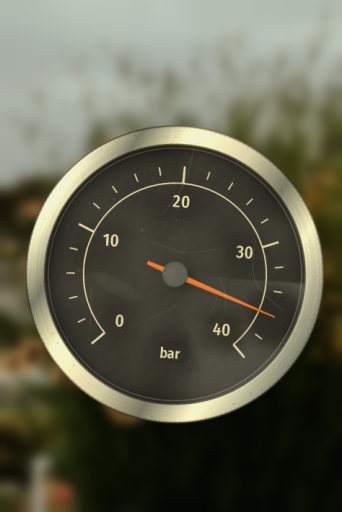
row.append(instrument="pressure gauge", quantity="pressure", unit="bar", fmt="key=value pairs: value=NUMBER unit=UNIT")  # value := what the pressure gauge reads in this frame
value=36 unit=bar
